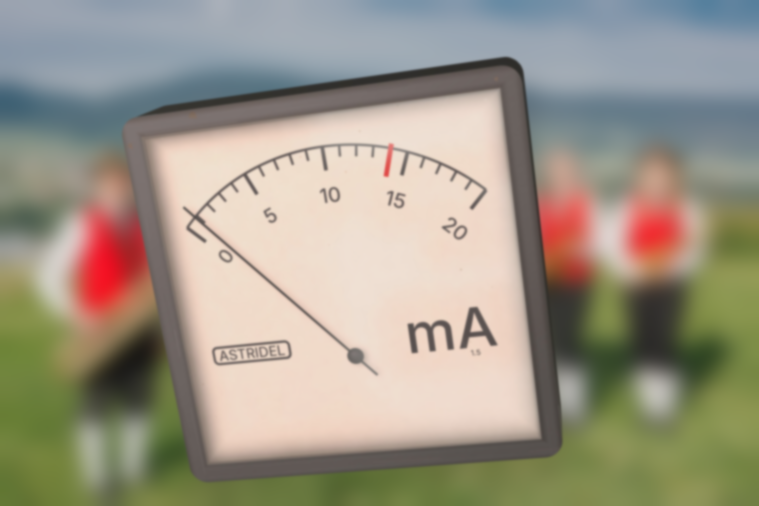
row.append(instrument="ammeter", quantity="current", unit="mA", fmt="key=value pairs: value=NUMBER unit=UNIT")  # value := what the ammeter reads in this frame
value=1 unit=mA
